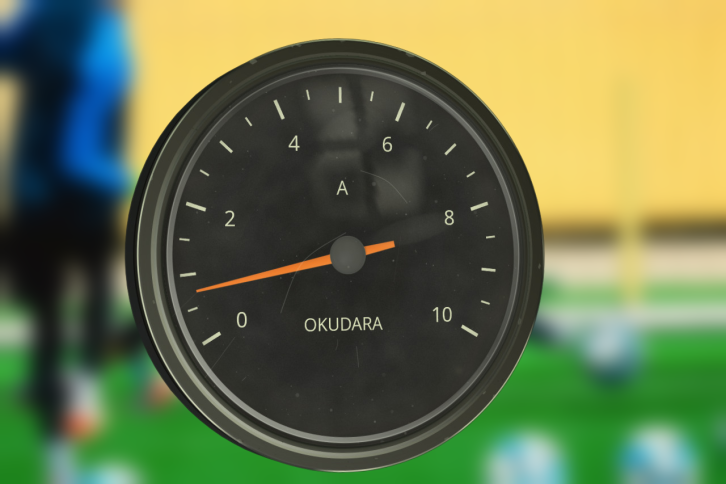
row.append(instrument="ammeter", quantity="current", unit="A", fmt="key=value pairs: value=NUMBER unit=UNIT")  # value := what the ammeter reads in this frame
value=0.75 unit=A
